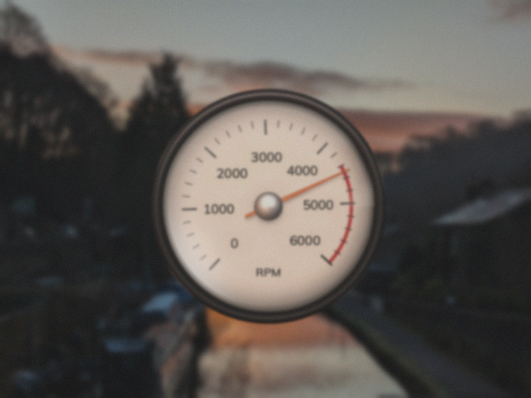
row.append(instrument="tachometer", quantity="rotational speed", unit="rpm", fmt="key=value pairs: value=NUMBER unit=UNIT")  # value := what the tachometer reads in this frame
value=4500 unit=rpm
